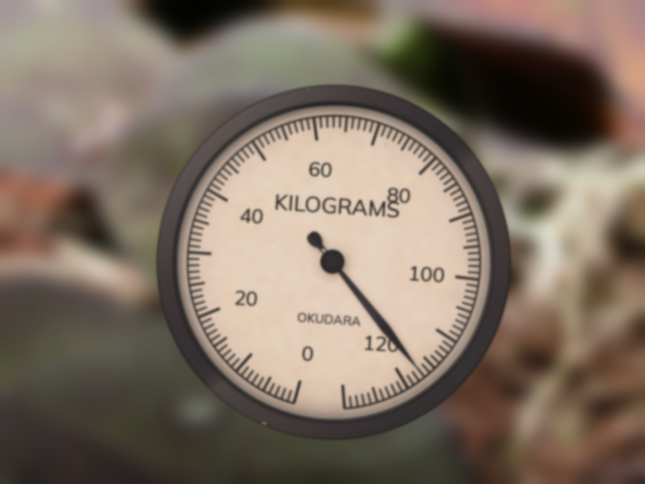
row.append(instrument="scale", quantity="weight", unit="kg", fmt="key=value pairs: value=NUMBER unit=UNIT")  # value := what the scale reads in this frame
value=117 unit=kg
